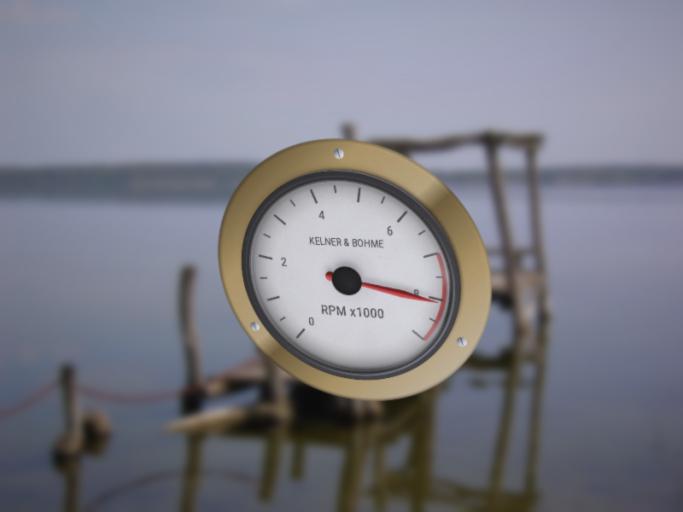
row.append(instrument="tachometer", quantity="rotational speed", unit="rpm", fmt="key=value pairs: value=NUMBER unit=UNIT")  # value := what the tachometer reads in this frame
value=8000 unit=rpm
